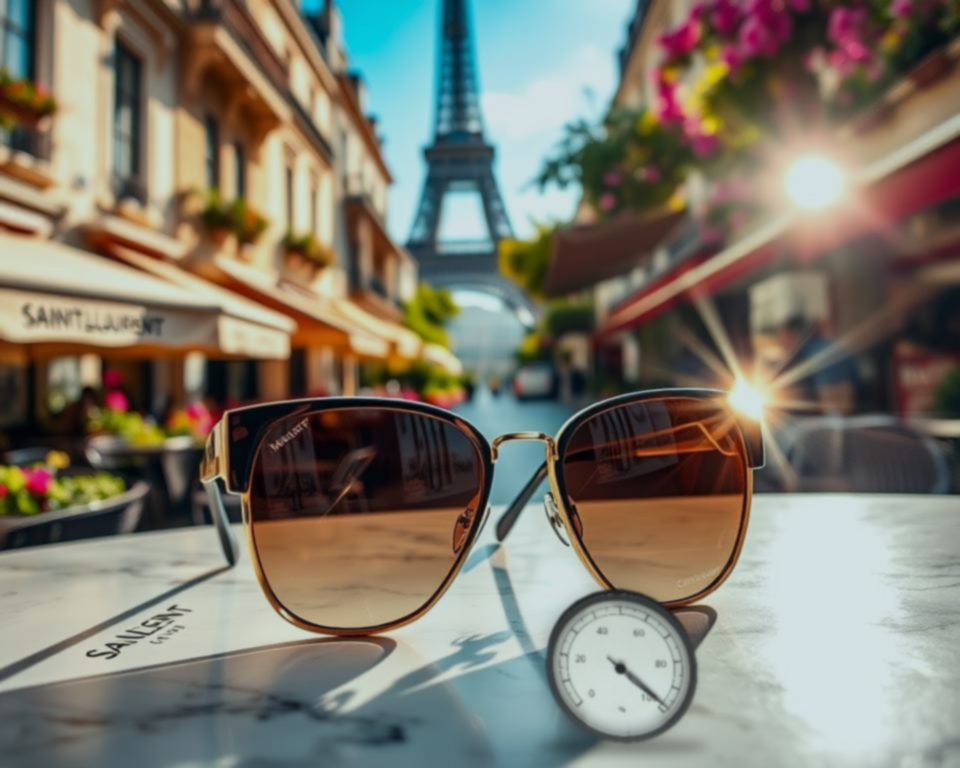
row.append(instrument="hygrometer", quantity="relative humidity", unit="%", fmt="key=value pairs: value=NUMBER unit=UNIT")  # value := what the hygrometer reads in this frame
value=97.5 unit=%
